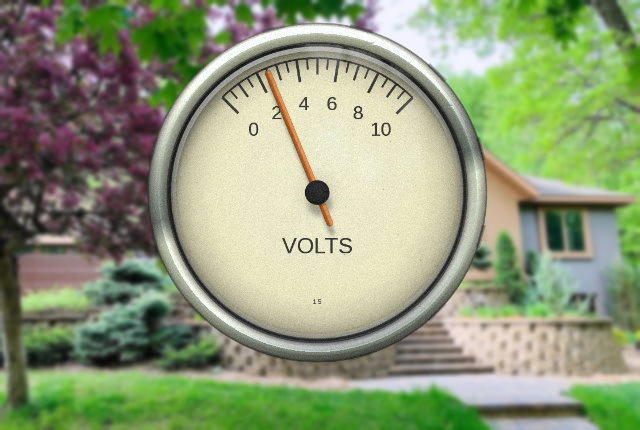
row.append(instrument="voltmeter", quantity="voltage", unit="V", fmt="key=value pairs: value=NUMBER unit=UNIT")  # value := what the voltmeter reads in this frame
value=2.5 unit=V
